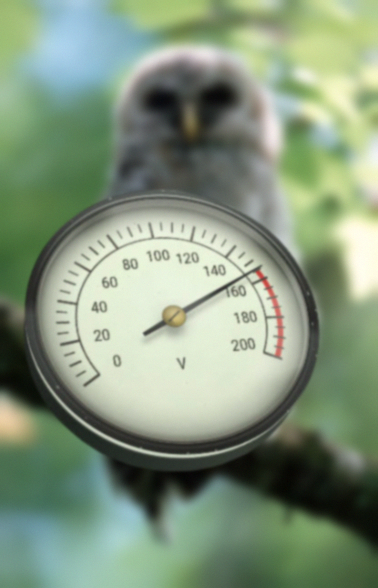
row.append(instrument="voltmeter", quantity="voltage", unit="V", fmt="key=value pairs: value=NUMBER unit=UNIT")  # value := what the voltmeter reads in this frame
value=155 unit=V
